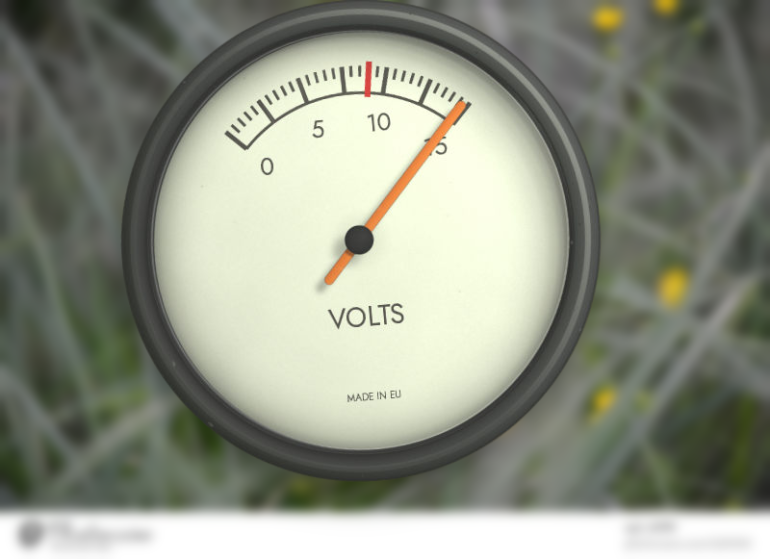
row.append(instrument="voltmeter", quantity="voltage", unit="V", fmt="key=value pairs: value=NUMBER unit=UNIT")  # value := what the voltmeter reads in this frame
value=14.75 unit=V
